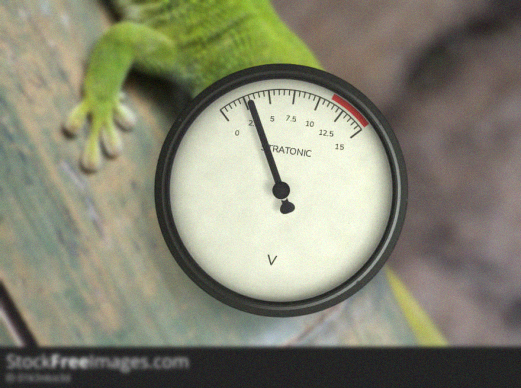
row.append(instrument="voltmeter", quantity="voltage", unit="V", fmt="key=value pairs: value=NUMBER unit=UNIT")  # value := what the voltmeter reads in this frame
value=3 unit=V
